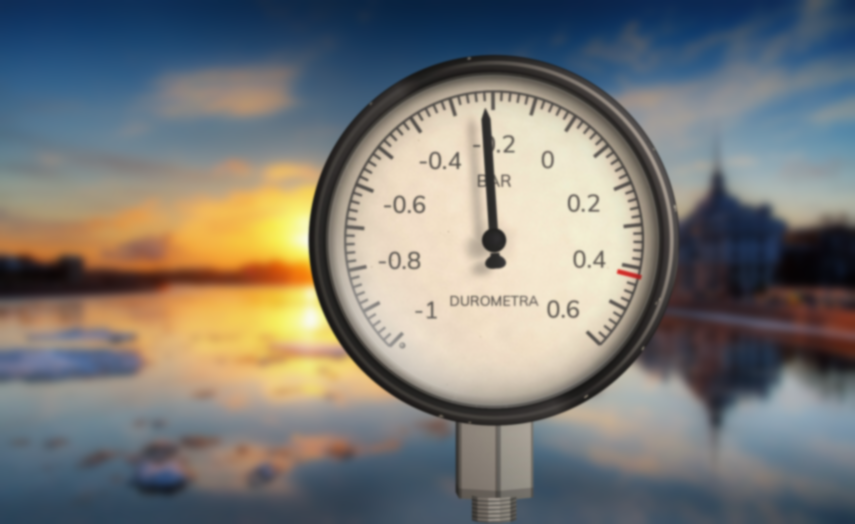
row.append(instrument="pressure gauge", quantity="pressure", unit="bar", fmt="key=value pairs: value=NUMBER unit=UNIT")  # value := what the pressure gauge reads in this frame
value=-0.22 unit=bar
